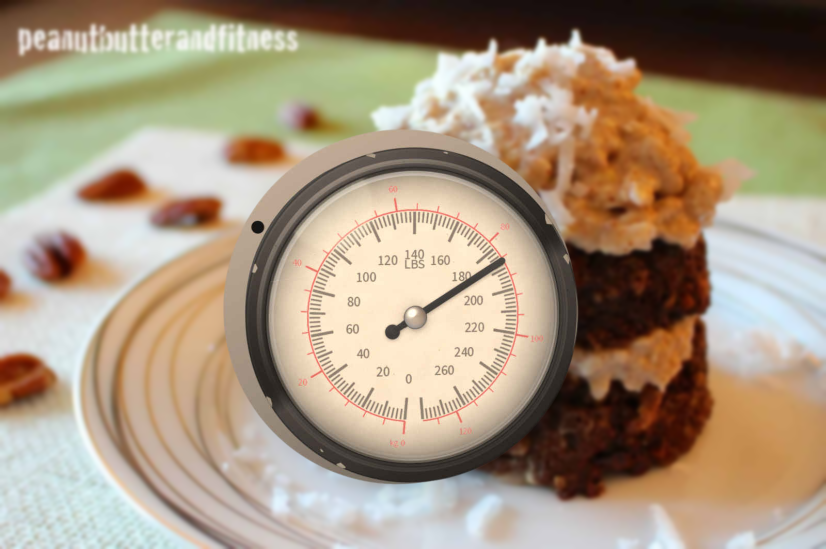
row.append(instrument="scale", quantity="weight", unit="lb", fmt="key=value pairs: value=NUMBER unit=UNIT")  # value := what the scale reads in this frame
value=186 unit=lb
